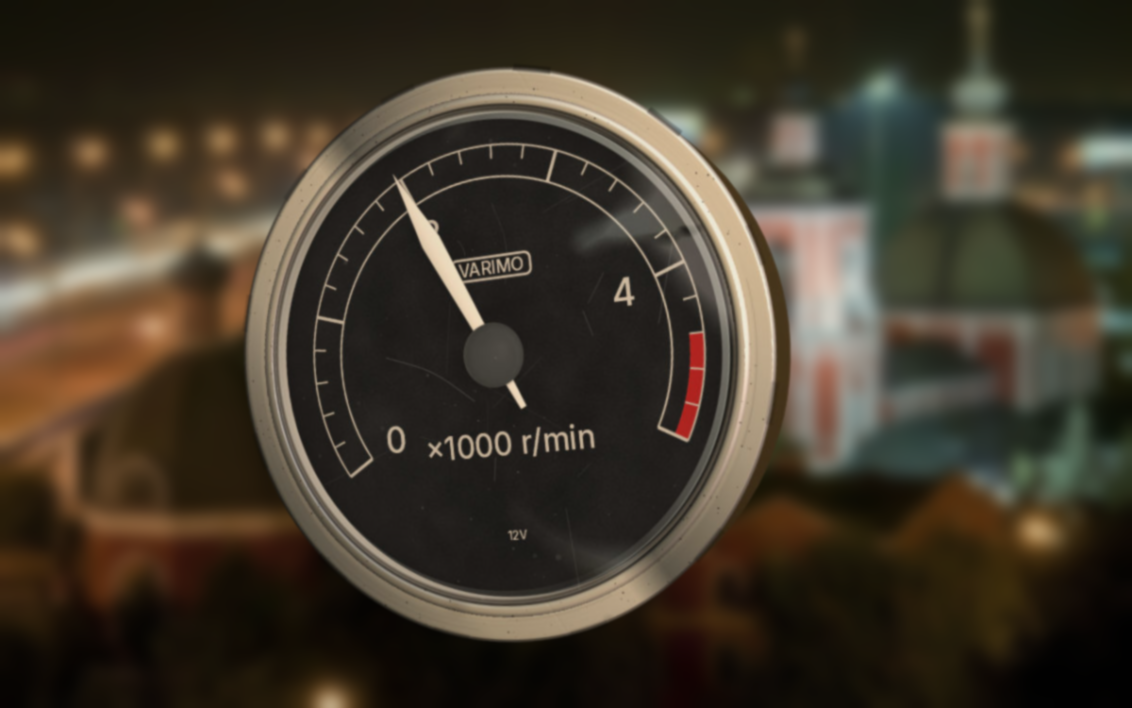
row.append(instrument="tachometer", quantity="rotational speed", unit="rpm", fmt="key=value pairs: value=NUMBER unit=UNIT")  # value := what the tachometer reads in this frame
value=2000 unit=rpm
